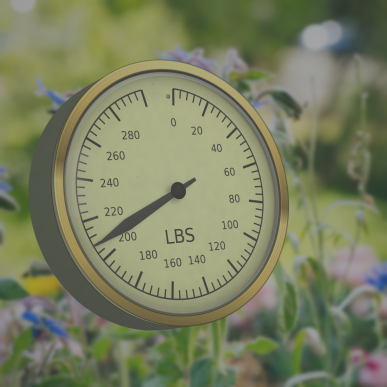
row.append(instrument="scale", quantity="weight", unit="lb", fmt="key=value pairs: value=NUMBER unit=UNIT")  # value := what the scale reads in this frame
value=208 unit=lb
